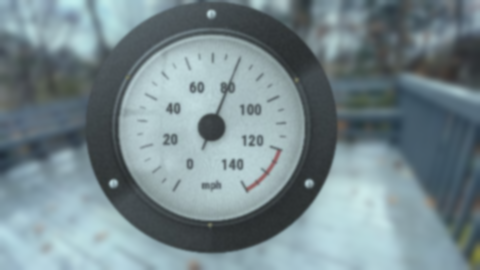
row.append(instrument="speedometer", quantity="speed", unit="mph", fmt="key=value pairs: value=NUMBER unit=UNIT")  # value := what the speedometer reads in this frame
value=80 unit=mph
